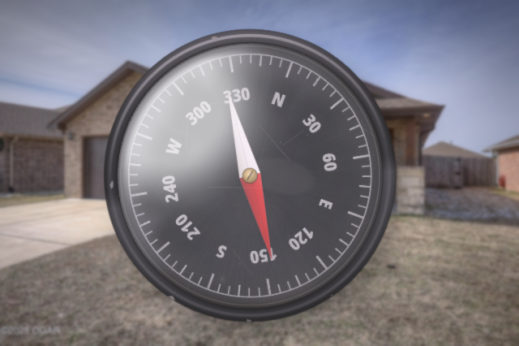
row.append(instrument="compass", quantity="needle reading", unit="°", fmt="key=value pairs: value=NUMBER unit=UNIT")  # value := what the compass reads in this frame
value=145 unit=°
